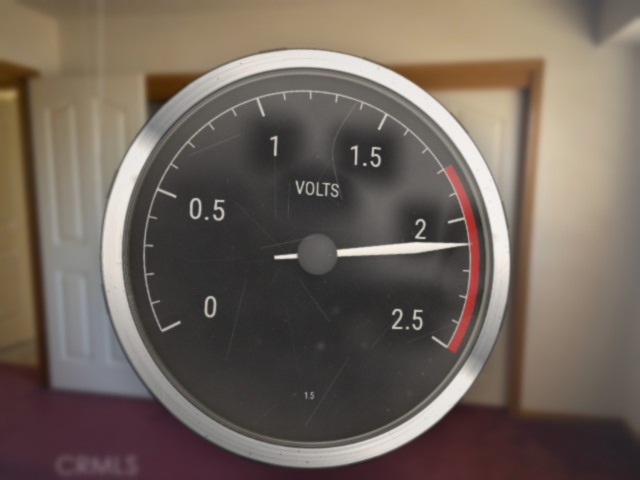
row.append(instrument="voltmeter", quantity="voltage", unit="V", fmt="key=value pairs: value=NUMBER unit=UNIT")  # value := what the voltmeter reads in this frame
value=2.1 unit=V
